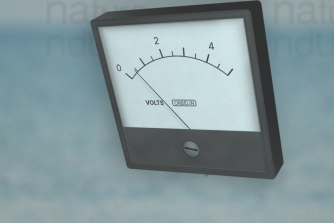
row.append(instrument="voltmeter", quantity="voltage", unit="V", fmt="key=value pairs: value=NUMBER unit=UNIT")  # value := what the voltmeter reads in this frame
value=0.5 unit=V
